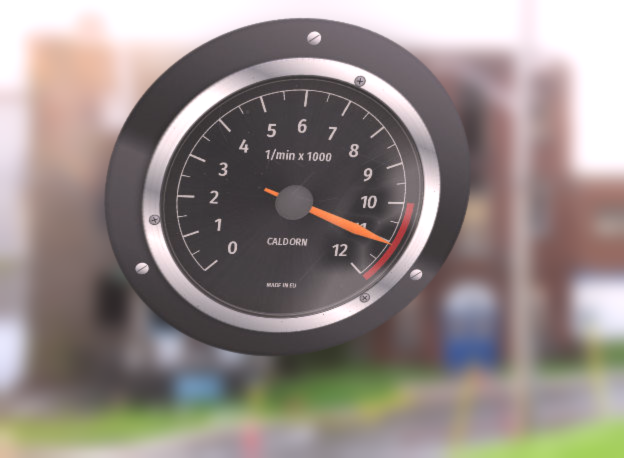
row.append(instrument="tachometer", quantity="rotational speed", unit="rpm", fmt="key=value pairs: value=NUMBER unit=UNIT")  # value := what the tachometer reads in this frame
value=11000 unit=rpm
